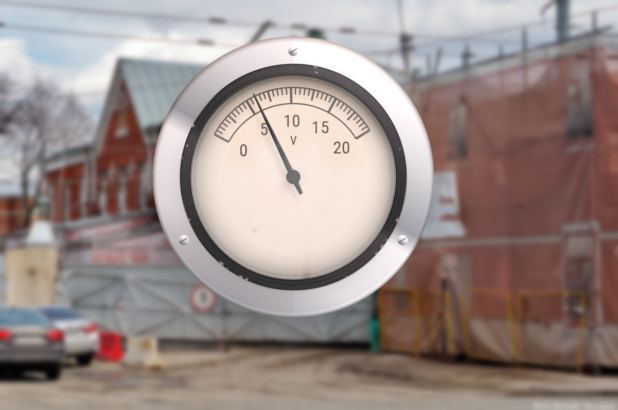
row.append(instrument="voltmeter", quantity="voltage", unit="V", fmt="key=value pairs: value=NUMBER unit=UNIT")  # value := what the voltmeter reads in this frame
value=6 unit=V
